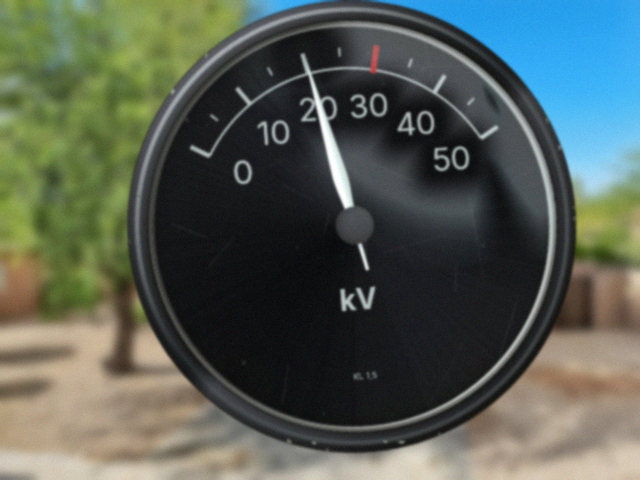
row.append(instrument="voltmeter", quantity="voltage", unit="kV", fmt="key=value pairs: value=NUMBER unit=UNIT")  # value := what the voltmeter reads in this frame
value=20 unit=kV
